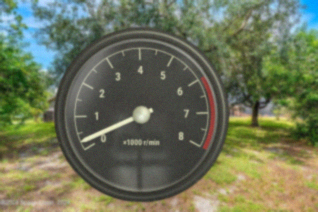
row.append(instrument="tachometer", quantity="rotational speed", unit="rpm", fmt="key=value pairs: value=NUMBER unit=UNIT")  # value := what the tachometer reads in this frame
value=250 unit=rpm
